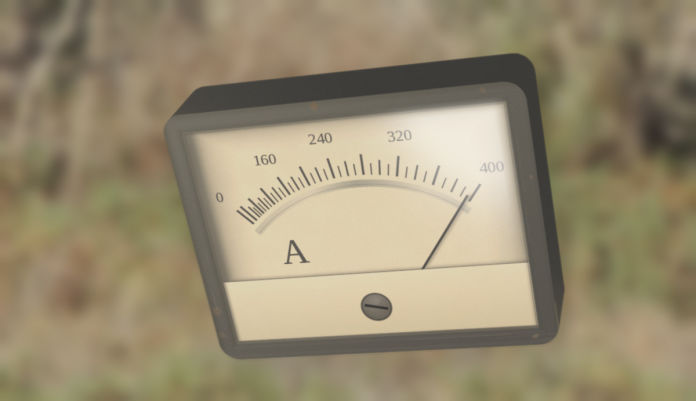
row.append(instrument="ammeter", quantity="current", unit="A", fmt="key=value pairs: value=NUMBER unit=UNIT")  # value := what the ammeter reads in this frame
value=395 unit=A
